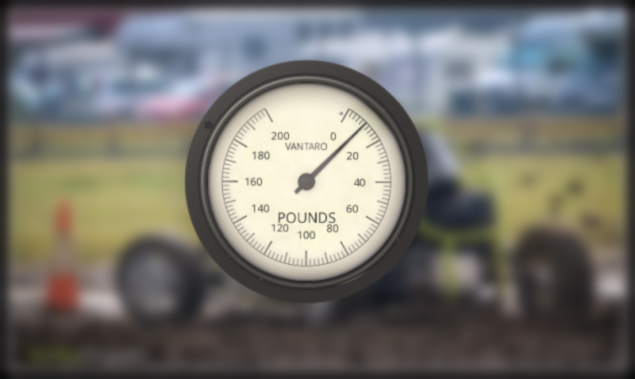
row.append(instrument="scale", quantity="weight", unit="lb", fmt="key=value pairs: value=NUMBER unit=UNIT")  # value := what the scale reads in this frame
value=10 unit=lb
